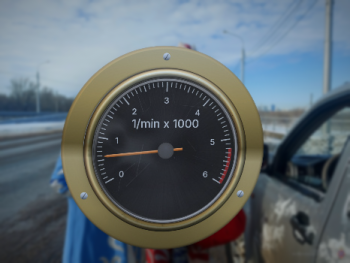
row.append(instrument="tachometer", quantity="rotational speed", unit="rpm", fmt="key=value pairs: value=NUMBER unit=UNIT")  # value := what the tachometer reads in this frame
value=600 unit=rpm
